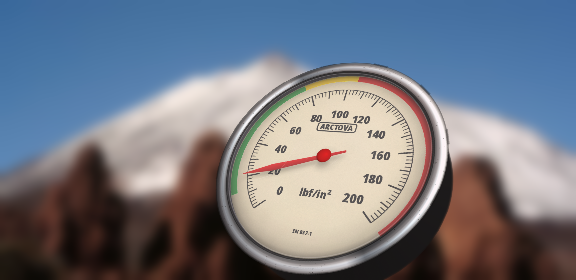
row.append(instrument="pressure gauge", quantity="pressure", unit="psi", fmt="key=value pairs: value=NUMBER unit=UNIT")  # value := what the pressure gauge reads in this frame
value=20 unit=psi
